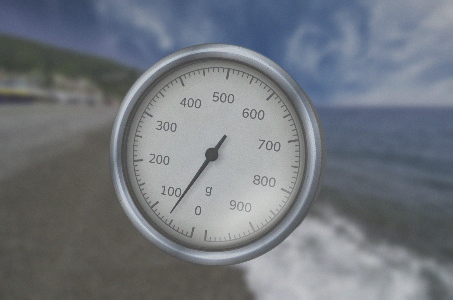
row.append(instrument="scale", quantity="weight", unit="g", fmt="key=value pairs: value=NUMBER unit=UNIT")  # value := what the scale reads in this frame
value=60 unit=g
